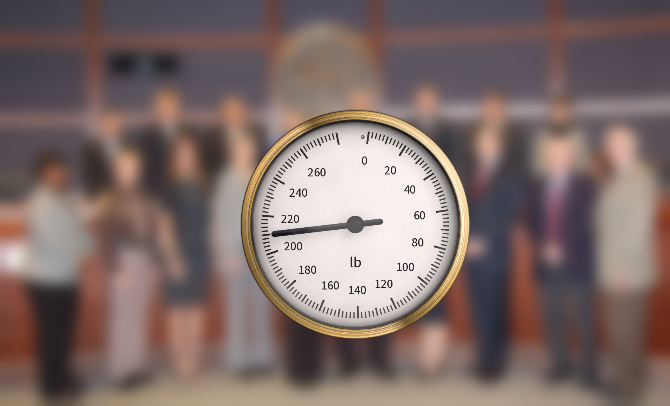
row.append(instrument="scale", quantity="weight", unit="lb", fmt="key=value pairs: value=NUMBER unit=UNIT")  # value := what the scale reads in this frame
value=210 unit=lb
